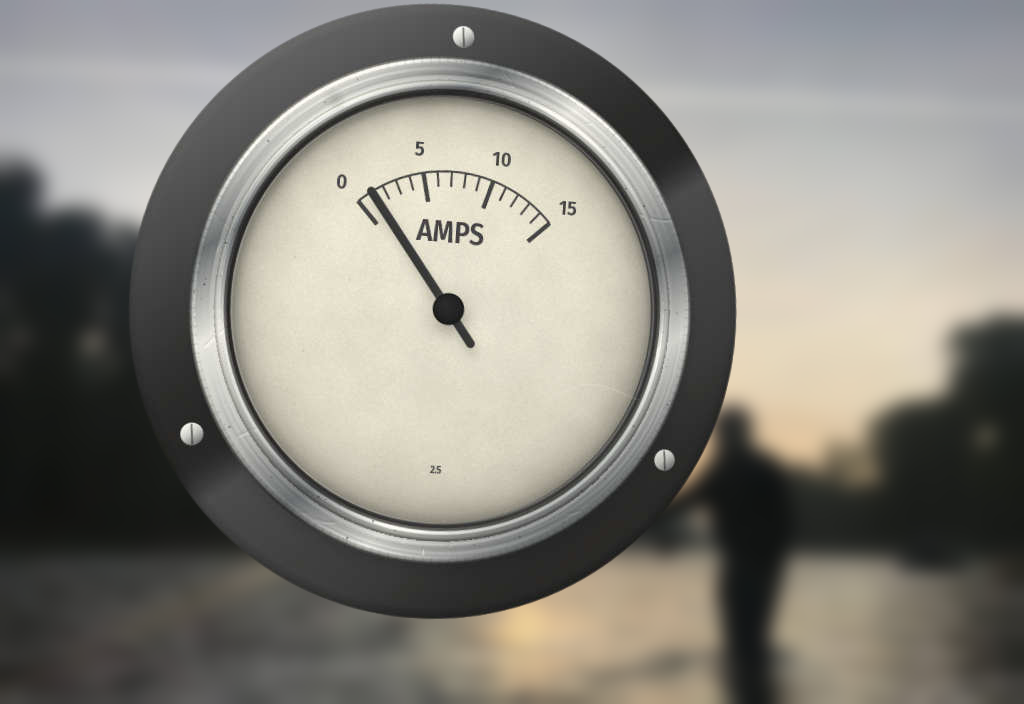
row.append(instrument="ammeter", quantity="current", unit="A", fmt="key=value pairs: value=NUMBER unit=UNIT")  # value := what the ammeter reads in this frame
value=1 unit=A
